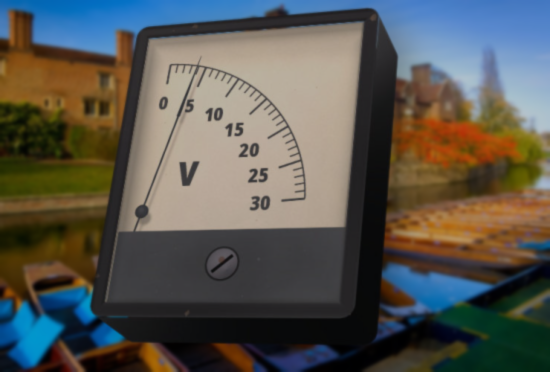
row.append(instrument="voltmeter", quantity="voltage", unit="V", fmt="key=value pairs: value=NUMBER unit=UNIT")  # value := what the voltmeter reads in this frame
value=4 unit=V
